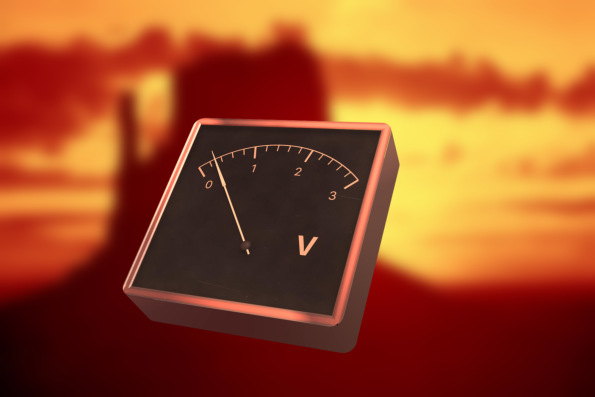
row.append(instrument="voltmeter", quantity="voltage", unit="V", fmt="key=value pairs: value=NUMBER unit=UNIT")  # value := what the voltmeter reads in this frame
value=0.3 unit=V
